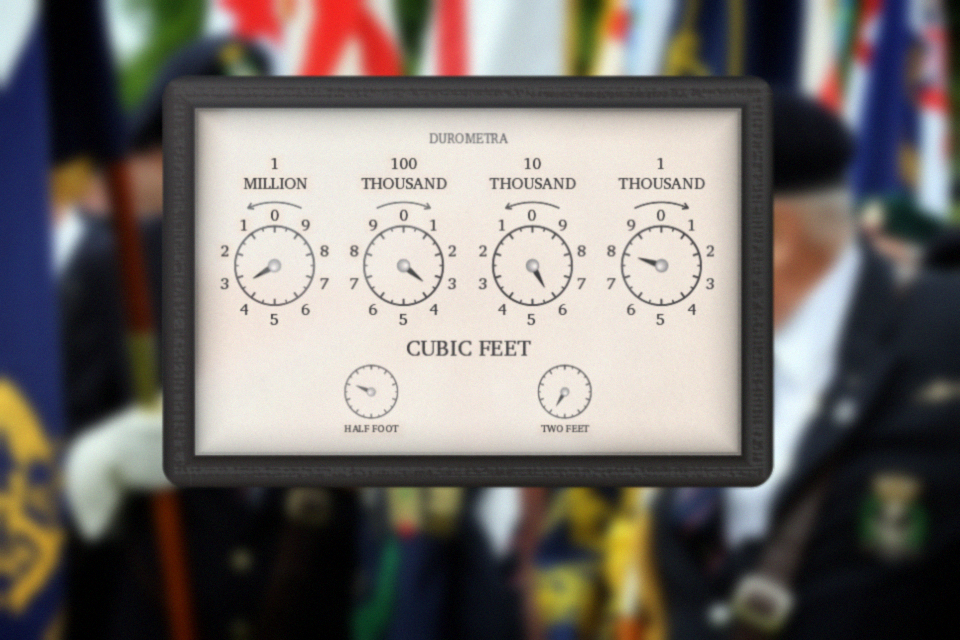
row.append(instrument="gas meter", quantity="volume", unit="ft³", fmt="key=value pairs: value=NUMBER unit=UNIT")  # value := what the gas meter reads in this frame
value=335800 unit=ft³
